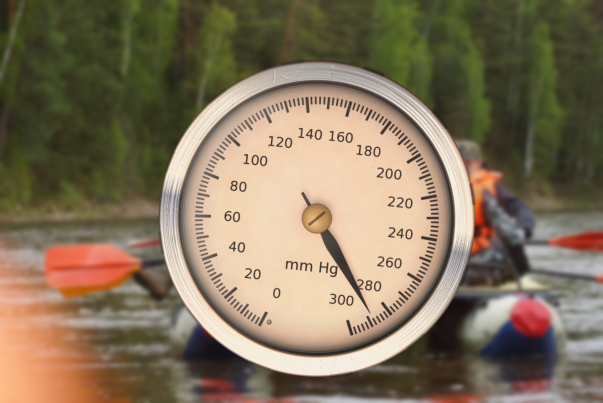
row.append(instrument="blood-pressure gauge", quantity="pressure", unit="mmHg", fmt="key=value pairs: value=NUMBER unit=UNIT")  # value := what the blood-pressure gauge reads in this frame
value=288 unit=mmHg
